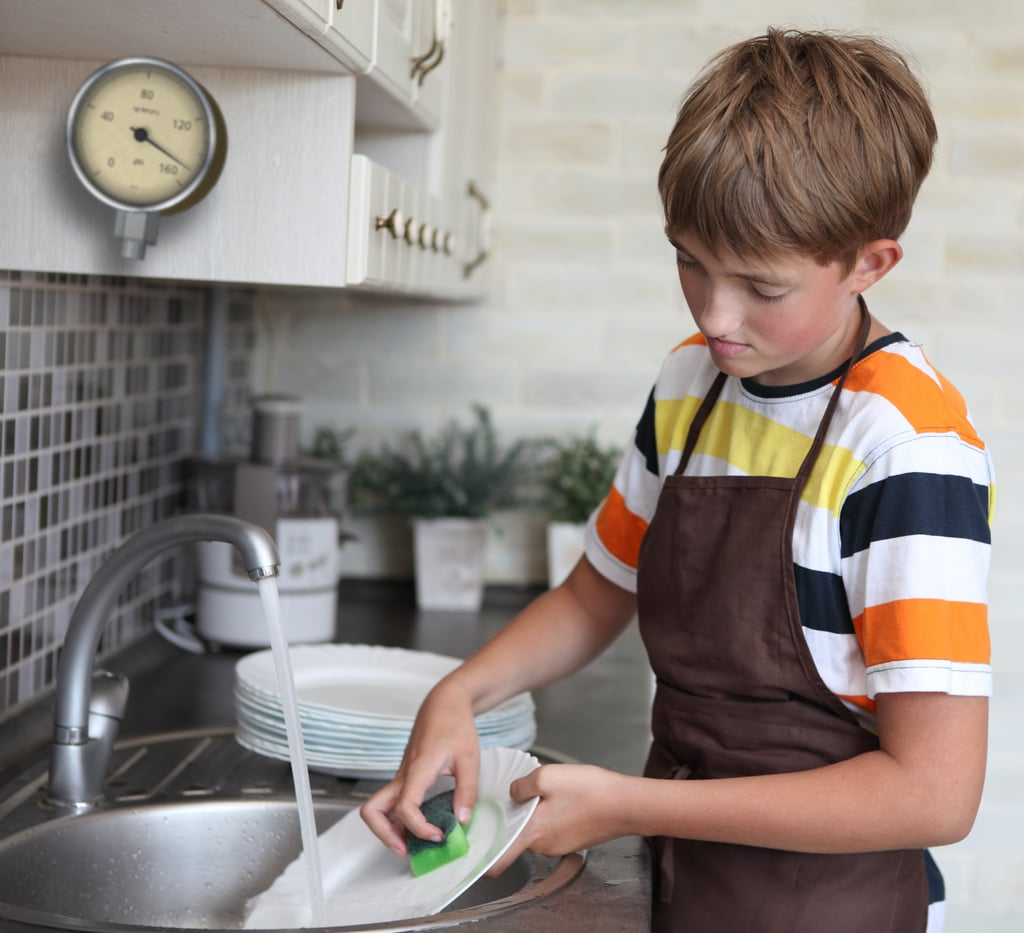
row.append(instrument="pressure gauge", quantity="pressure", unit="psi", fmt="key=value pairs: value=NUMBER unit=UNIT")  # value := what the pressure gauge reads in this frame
value=150 unit=psi
